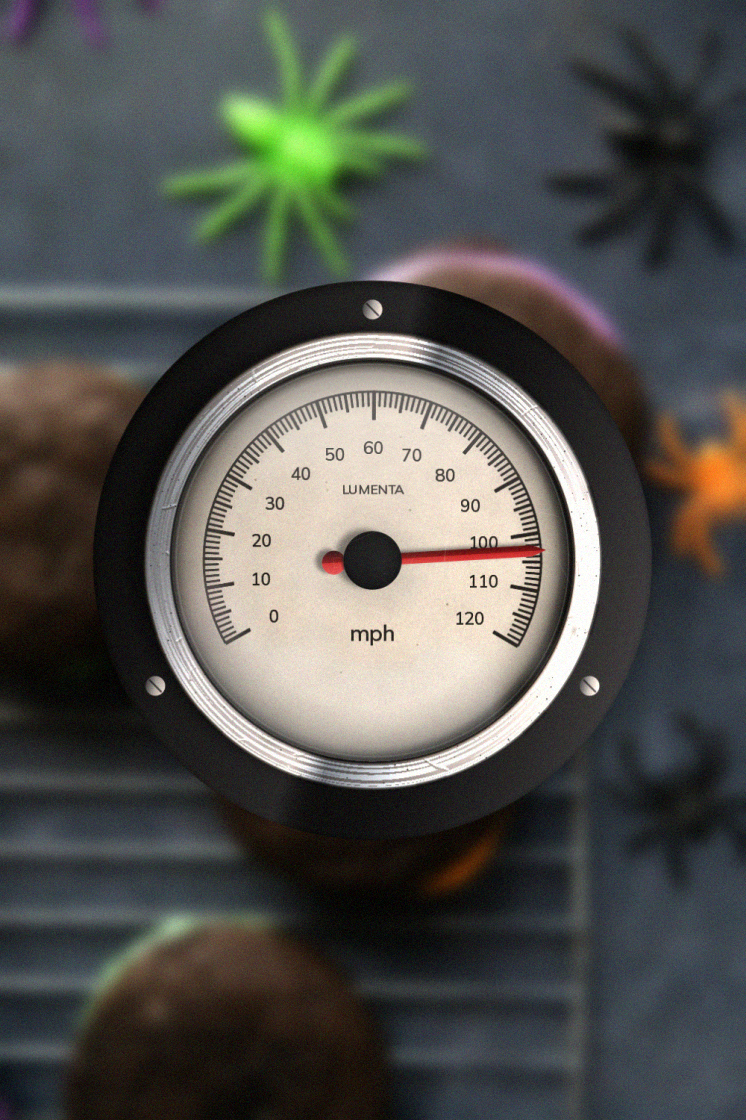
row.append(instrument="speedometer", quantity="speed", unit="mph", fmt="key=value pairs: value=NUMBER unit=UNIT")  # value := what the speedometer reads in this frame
value=103 unit=mph
